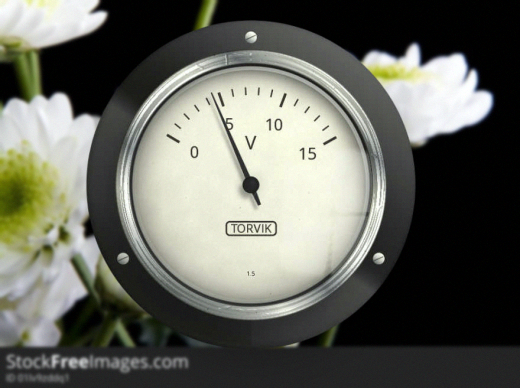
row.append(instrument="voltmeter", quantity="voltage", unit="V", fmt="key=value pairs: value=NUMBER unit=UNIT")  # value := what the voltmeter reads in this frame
value=4.5 unit=V
